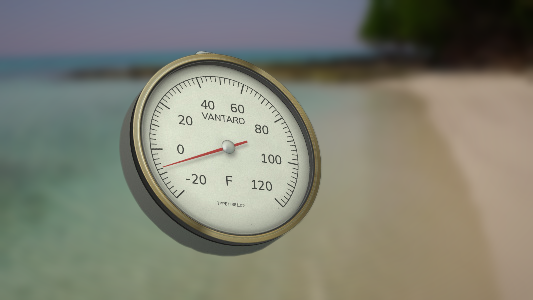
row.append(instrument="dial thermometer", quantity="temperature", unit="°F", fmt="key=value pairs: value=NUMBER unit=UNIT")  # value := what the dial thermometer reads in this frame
value=-8 unit=°F
